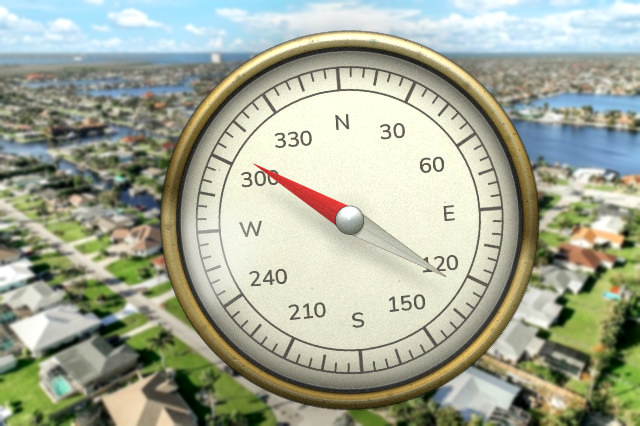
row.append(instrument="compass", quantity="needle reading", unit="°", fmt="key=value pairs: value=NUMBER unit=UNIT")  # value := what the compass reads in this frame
value=305 unit=°
